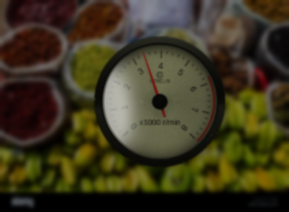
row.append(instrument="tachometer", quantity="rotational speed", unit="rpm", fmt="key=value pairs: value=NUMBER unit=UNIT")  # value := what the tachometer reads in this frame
value=3400 unit=rpm
